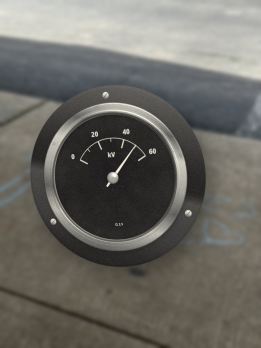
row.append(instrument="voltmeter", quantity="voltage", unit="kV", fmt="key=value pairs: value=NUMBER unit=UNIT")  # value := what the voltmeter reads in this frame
value=50 unit=kV
